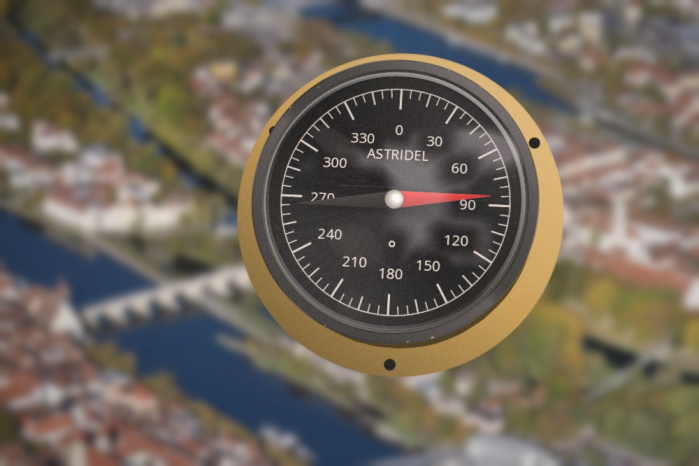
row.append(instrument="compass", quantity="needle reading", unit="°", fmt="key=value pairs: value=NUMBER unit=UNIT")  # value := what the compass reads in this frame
value=85 unit=°
